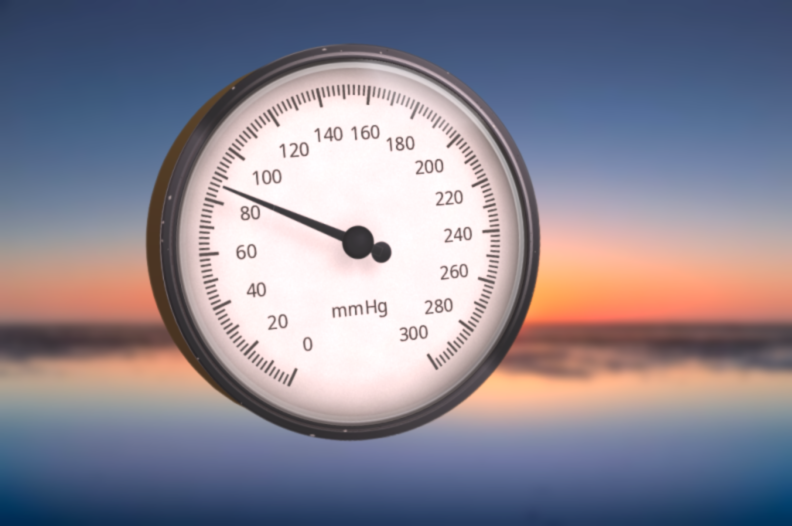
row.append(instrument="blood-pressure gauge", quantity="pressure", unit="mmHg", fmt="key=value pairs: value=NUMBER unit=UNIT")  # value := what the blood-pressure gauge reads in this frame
value=86 unit=mmHg
